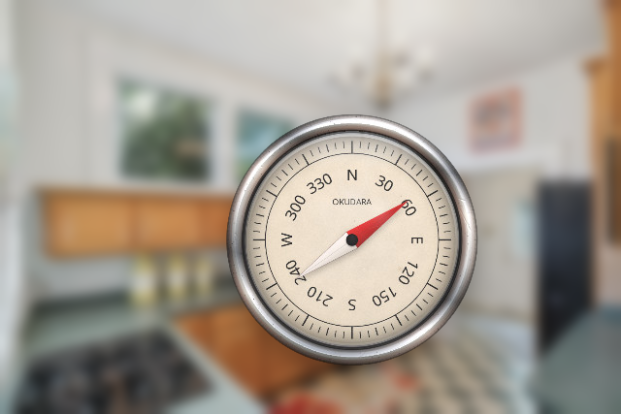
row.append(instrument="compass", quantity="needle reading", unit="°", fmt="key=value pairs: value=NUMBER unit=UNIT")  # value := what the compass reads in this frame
value=55 unit=°
